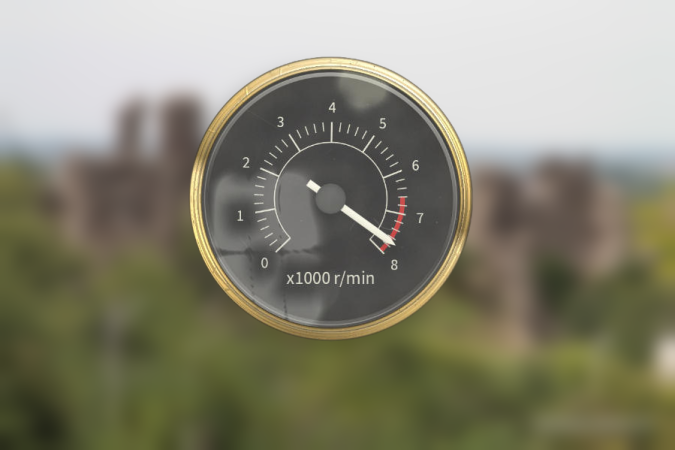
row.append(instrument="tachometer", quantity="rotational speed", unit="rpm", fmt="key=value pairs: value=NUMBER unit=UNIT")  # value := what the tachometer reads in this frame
value=7700 unit=rpm
